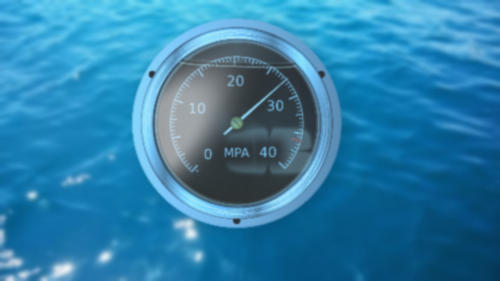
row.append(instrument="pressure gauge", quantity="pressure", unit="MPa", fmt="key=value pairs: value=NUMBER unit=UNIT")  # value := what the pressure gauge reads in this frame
value=27.5 unit=MPa
